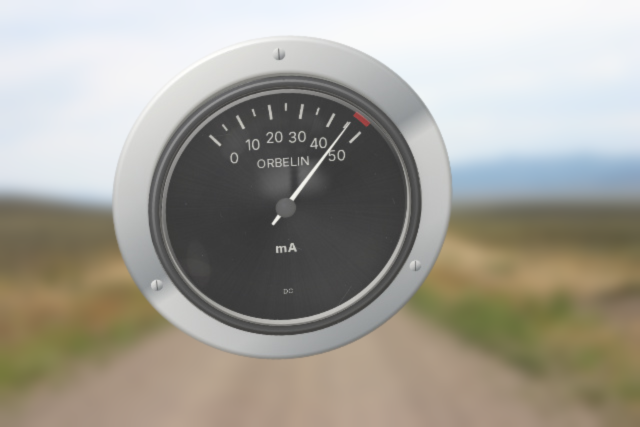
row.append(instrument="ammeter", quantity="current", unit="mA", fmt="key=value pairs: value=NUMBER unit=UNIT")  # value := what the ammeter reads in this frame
value=45 unit=mA
